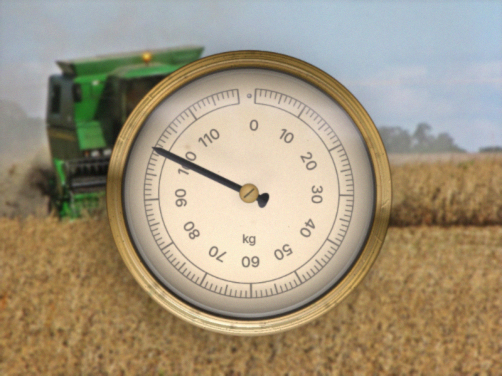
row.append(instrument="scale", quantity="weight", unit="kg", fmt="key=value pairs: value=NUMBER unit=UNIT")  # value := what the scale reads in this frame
value=100 unit=kg
